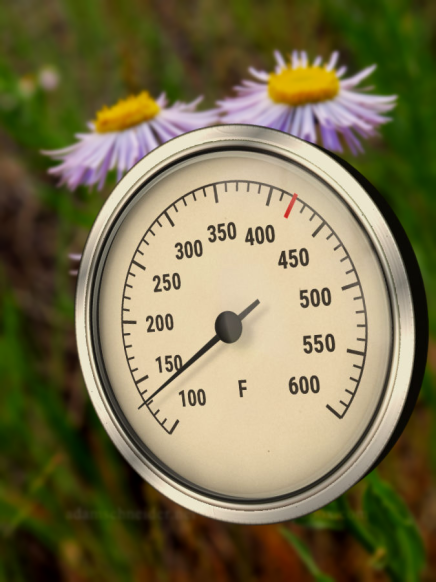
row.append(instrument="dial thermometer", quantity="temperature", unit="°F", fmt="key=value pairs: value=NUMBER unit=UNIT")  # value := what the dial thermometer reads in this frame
value=130 unit=°F
